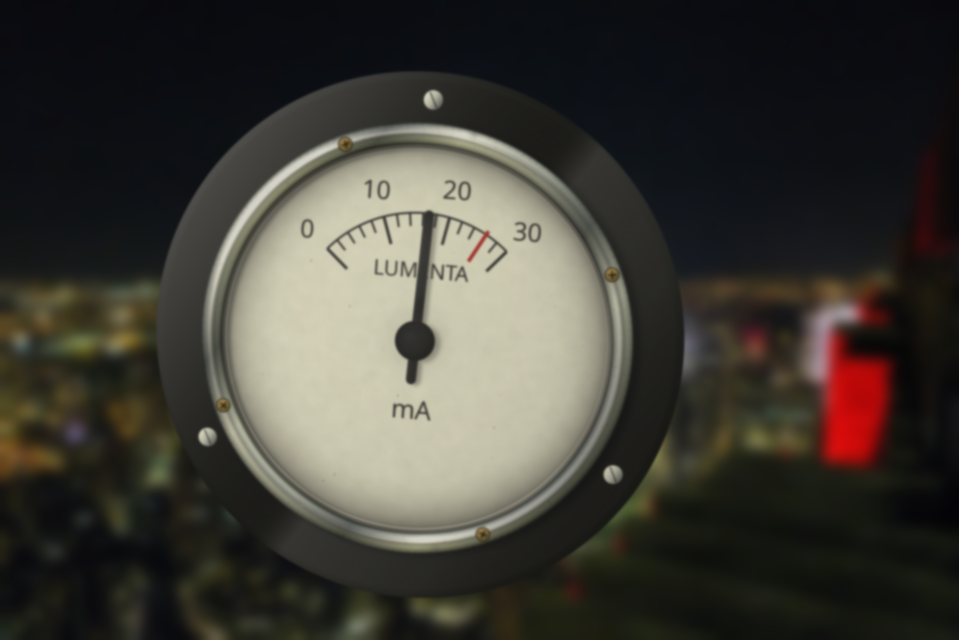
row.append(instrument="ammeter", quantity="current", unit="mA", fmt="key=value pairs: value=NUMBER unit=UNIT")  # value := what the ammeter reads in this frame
value=17 unit=mA
